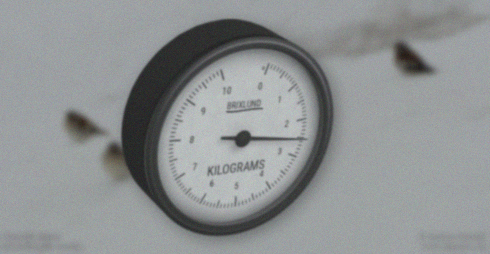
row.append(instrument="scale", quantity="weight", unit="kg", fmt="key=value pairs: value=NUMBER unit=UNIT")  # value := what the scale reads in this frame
value=2.5 unit=kg
